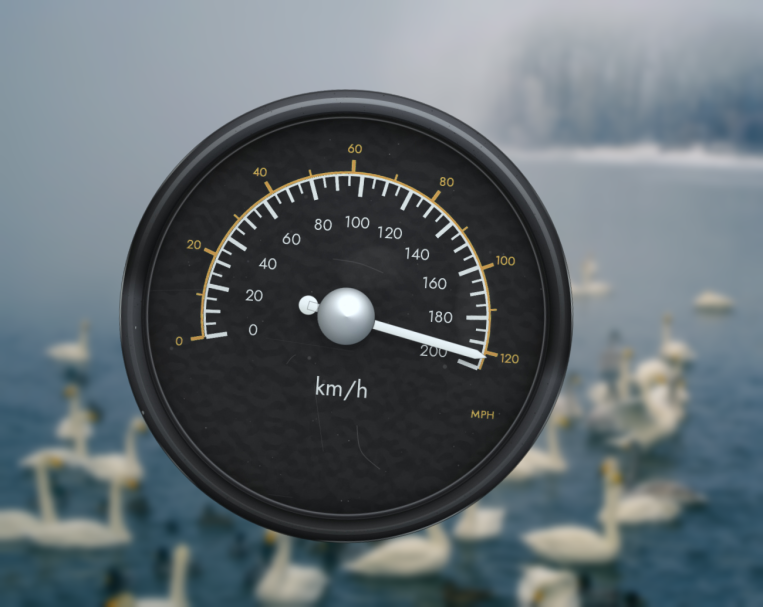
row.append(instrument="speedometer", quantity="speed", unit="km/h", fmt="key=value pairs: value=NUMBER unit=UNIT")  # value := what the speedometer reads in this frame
value=195 unit=km/h
